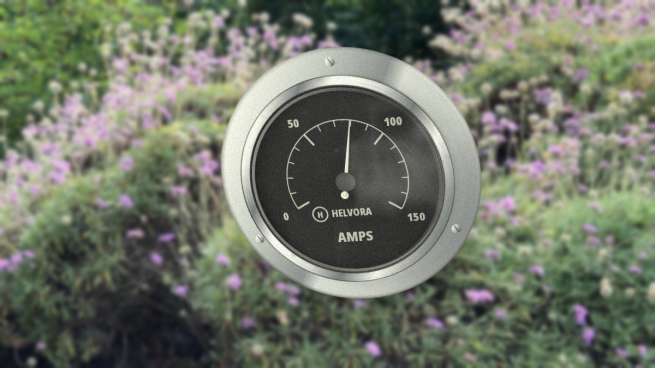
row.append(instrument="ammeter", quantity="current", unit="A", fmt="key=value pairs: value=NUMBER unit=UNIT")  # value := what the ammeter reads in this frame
value=80 unit=A
